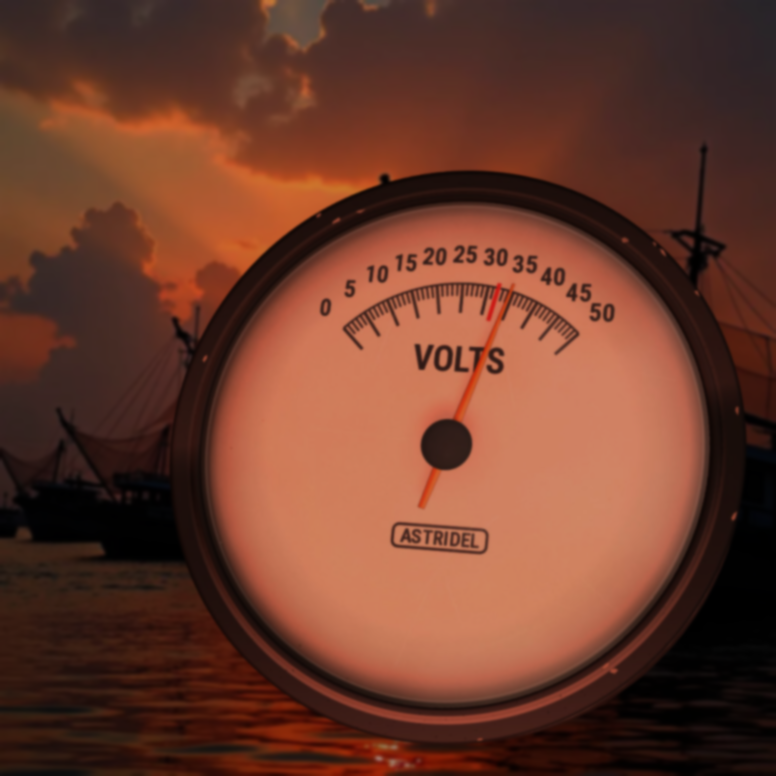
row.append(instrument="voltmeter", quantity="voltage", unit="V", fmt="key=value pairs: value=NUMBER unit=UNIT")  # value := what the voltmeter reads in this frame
value=35 unit=V
